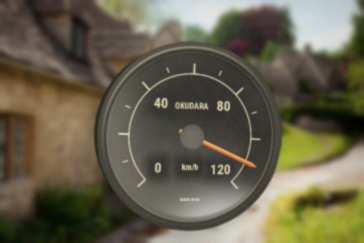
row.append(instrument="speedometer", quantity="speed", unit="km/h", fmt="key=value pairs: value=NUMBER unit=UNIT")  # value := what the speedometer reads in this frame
value=110 unit=km/h
